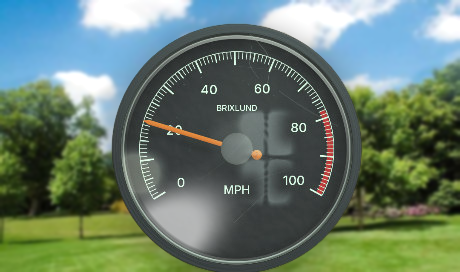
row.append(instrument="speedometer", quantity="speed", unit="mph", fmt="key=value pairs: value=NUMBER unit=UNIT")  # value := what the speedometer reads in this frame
value=20 unit=mph
